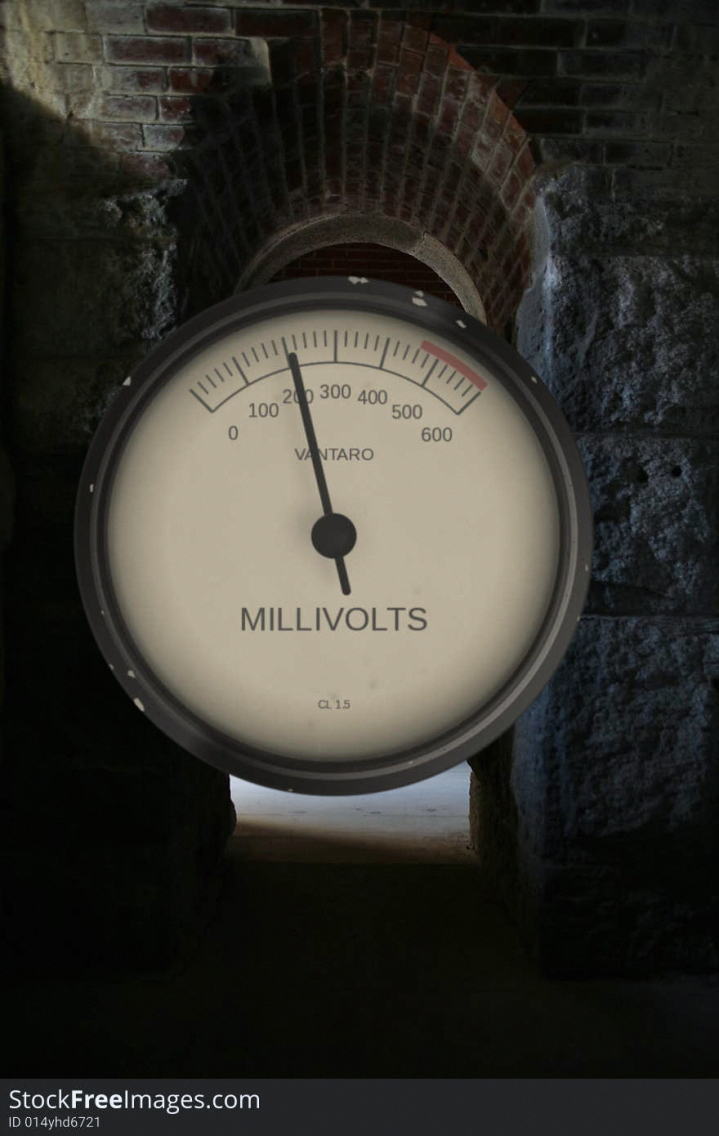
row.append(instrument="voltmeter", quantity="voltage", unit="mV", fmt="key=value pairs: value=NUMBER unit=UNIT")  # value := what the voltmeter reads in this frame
value=210 unit=mV
